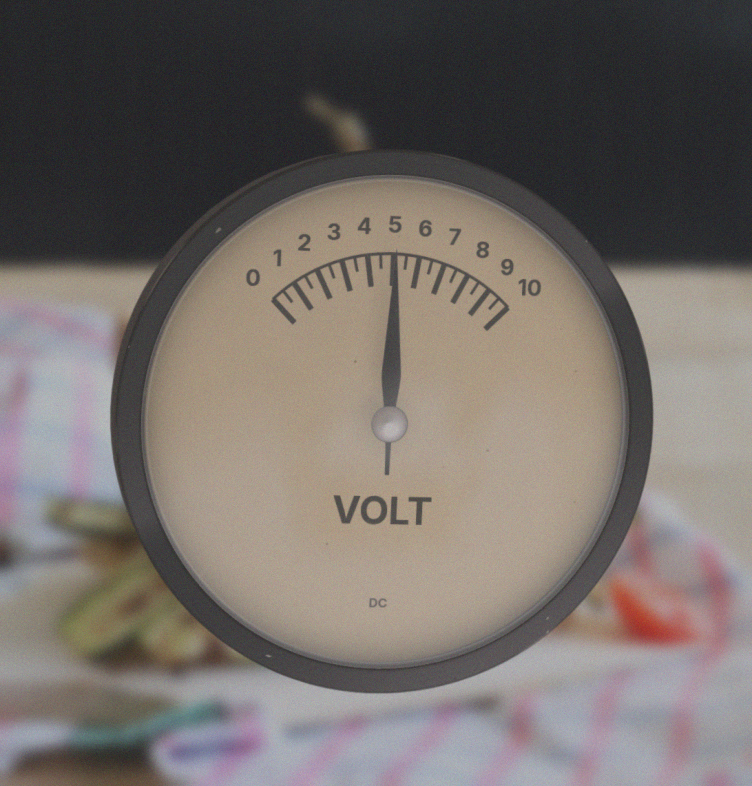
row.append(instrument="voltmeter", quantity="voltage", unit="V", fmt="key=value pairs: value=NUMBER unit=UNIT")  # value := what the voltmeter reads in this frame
value=5 unit=V
